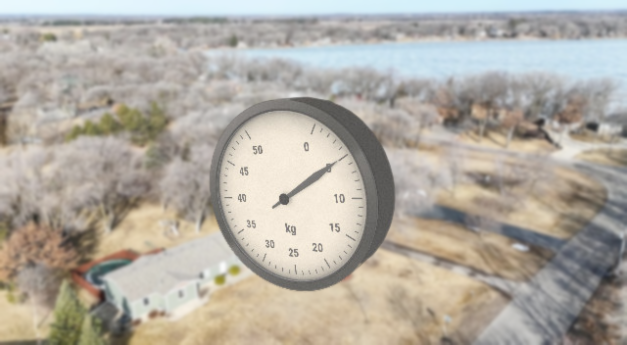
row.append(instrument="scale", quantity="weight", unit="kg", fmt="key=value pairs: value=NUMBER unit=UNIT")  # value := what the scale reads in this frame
value=5 unit=kg
